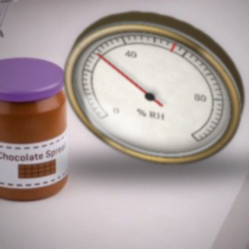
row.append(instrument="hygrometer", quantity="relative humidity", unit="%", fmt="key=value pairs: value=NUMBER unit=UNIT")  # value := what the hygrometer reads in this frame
value=30 unit=%
